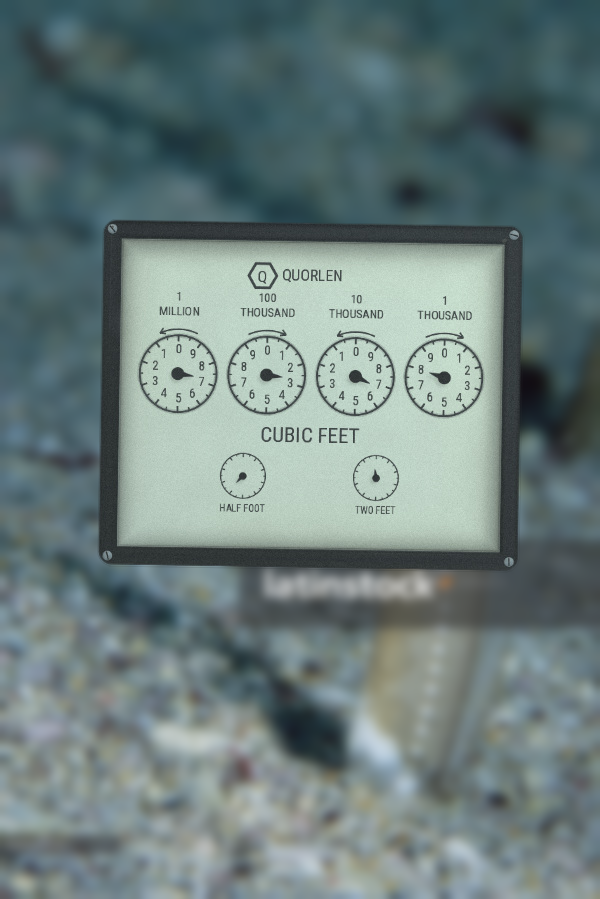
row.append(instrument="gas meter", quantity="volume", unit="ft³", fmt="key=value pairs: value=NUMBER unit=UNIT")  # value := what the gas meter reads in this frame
value=726800 unit=ft³
